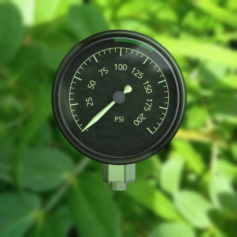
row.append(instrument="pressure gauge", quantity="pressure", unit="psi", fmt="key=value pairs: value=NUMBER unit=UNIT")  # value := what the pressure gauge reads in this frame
value=0 unit=psi
